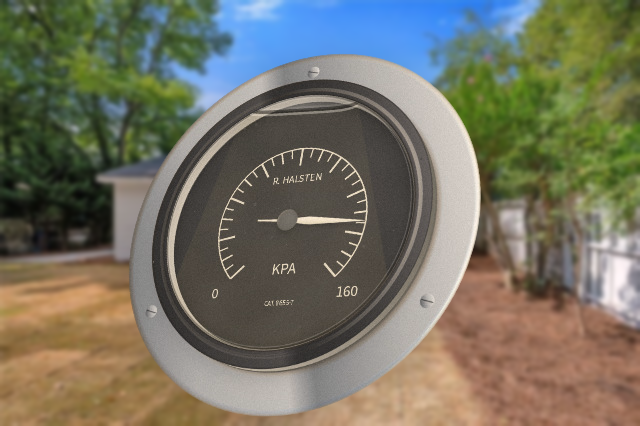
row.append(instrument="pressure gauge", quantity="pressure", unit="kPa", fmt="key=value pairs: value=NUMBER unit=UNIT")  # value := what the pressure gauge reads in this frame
value=135 unit=kPa
